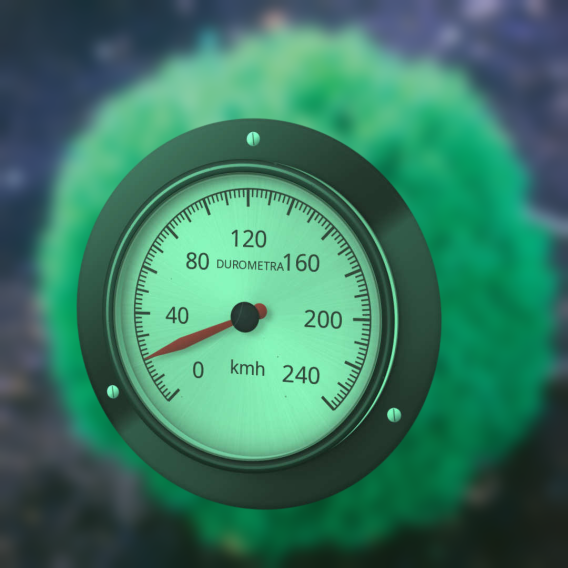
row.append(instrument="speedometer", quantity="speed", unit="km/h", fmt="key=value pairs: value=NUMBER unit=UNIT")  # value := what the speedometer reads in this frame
value=20 unit=km/h
